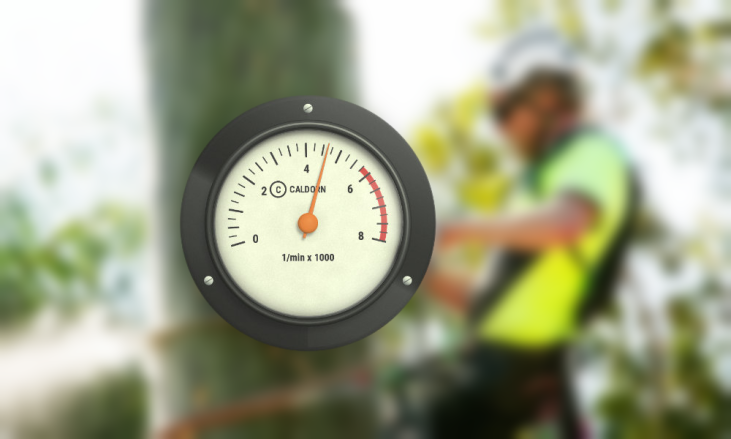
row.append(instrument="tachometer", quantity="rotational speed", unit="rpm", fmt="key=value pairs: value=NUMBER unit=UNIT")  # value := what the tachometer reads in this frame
value=4625 unit=rpm
